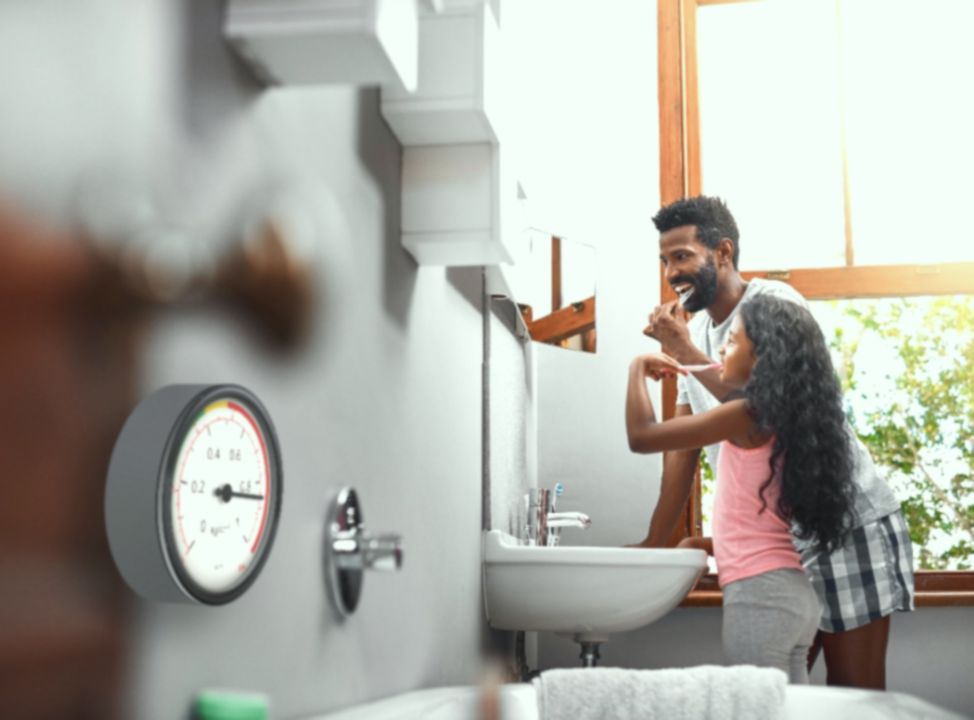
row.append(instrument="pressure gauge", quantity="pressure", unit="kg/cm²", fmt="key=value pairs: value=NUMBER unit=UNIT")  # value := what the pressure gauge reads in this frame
value=0.85 unit=kg/cm²
